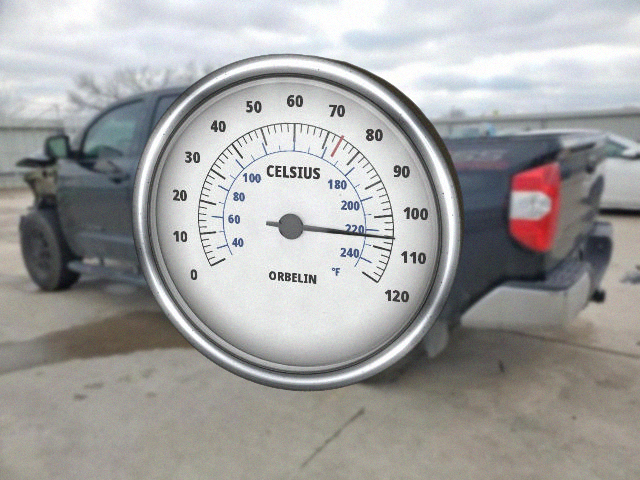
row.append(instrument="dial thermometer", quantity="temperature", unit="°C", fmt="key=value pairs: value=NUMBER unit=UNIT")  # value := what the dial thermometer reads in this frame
value=106 unit=°C
